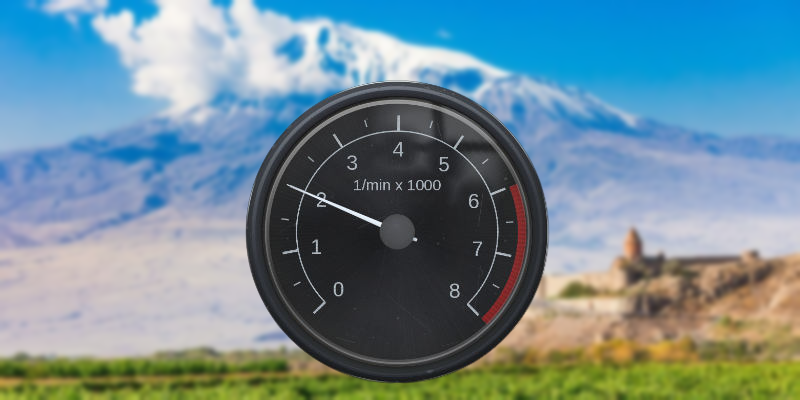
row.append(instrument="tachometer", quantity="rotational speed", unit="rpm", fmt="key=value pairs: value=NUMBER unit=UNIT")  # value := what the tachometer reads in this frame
value=2000 unit=rpm
